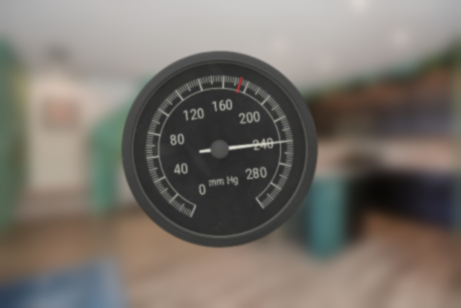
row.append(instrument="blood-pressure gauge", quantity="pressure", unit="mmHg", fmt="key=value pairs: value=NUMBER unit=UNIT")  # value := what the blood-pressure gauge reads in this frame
value=240 unit=mmHg
